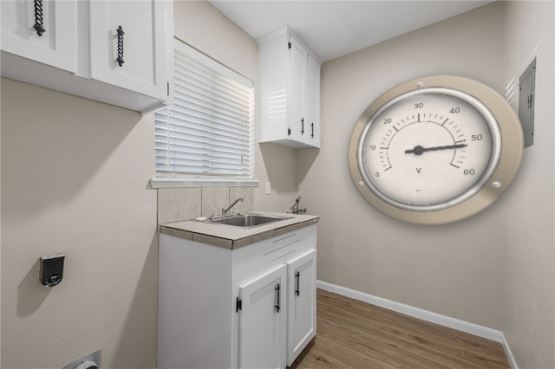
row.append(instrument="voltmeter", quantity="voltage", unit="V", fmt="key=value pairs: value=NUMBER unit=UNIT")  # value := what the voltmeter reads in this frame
value=52 unit=V
